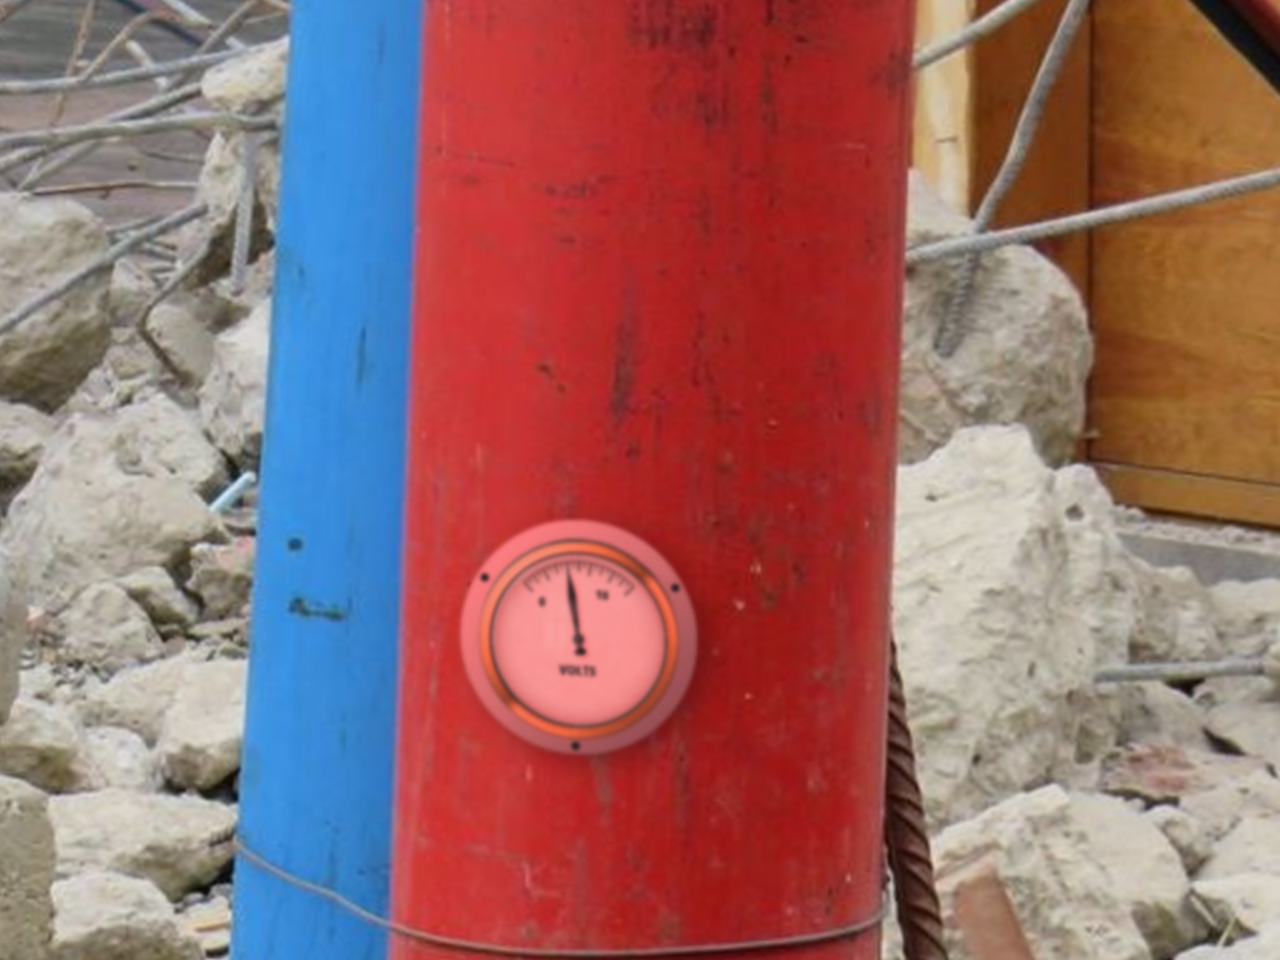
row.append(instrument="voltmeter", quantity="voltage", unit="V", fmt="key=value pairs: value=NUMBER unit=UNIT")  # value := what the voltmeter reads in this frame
value=8 unit=V
